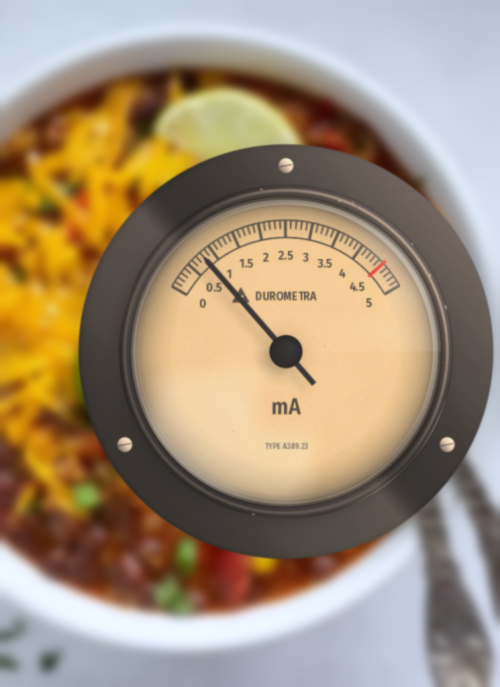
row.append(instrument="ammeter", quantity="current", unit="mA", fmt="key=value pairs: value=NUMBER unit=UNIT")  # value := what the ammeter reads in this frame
value=0.8 unit=mA
